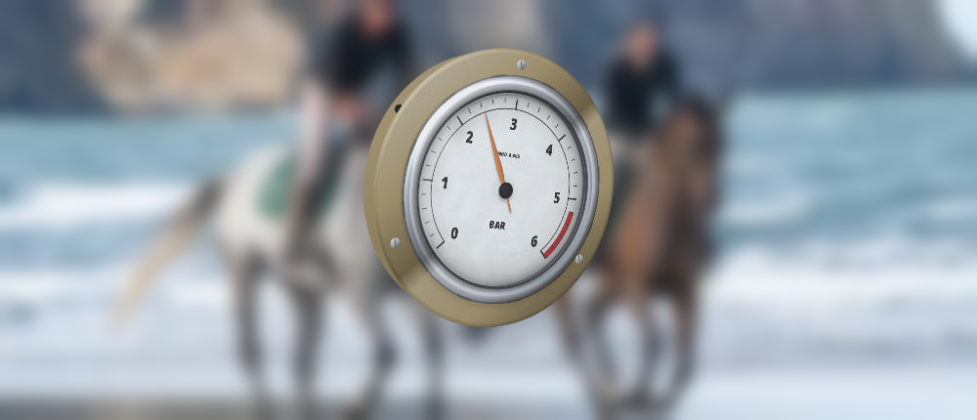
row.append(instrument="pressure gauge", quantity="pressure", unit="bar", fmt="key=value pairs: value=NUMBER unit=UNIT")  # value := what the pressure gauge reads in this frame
value=2.4 unit=bar
